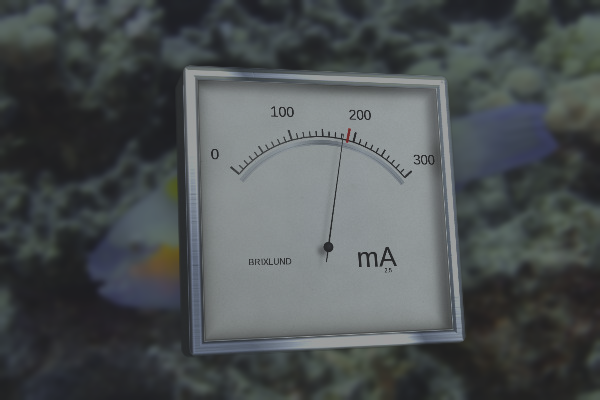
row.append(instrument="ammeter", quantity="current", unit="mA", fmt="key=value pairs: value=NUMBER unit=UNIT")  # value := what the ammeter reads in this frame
value=180 unit=mA
